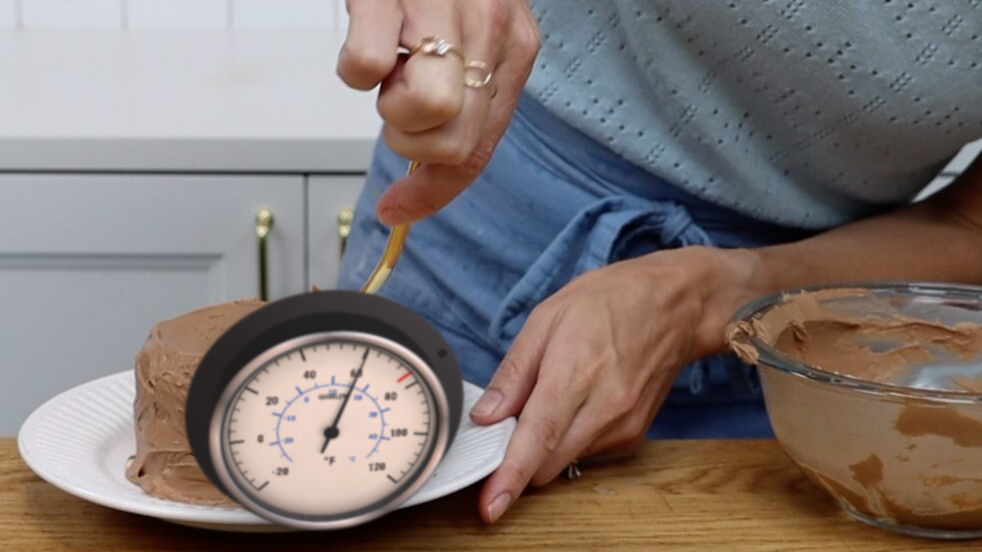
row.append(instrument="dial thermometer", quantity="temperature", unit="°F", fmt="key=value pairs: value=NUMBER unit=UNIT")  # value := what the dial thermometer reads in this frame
value=60 unit=°F
